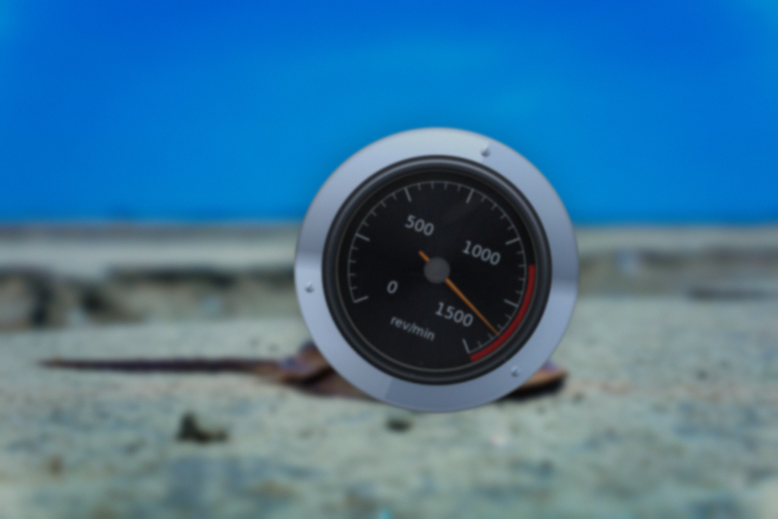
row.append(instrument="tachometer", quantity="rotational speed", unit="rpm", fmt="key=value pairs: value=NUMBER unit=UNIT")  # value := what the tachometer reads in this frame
value=1375 unit=rpm
